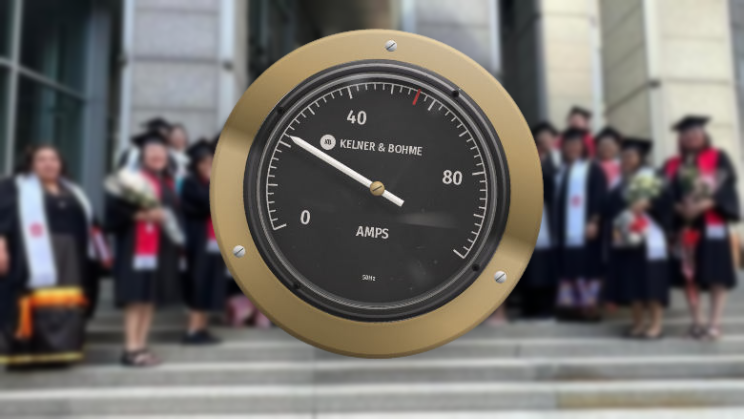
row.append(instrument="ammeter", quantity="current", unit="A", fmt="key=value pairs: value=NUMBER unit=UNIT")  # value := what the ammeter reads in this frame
value=22 unit=A
